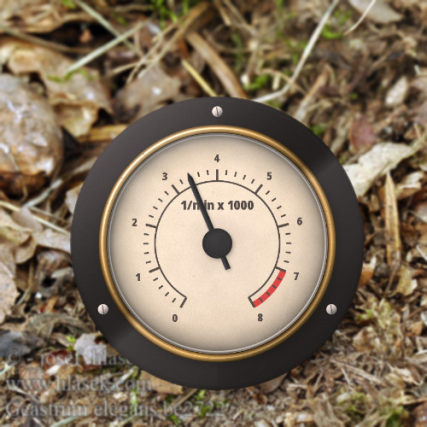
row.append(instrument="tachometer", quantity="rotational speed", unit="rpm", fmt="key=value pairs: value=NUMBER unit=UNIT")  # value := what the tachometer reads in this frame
value=3400 unit=rpm
